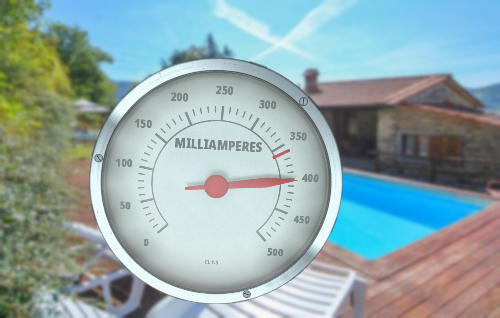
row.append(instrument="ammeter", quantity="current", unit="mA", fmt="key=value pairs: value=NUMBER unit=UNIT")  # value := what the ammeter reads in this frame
value=400 unit=mA
